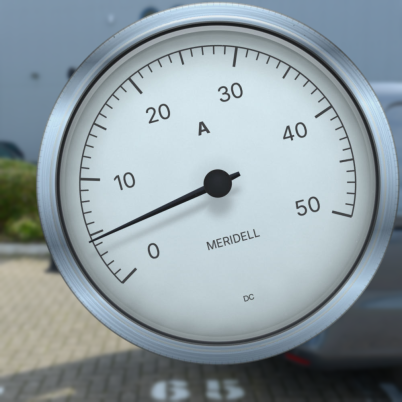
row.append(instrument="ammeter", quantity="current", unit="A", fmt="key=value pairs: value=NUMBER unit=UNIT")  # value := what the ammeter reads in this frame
value=4.5 unit=A
